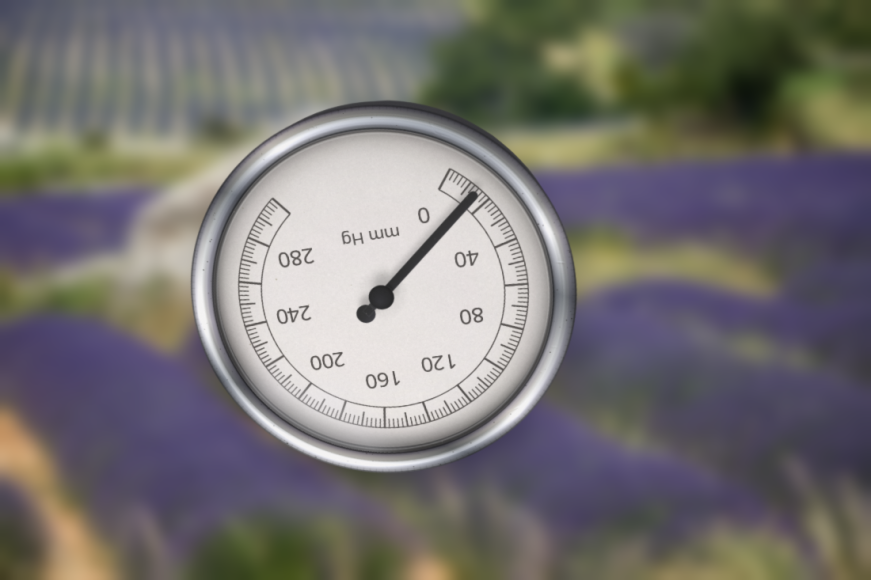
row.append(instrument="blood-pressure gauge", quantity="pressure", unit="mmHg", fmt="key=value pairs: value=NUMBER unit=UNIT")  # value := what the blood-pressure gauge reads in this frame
value=14 unit=mmHg
